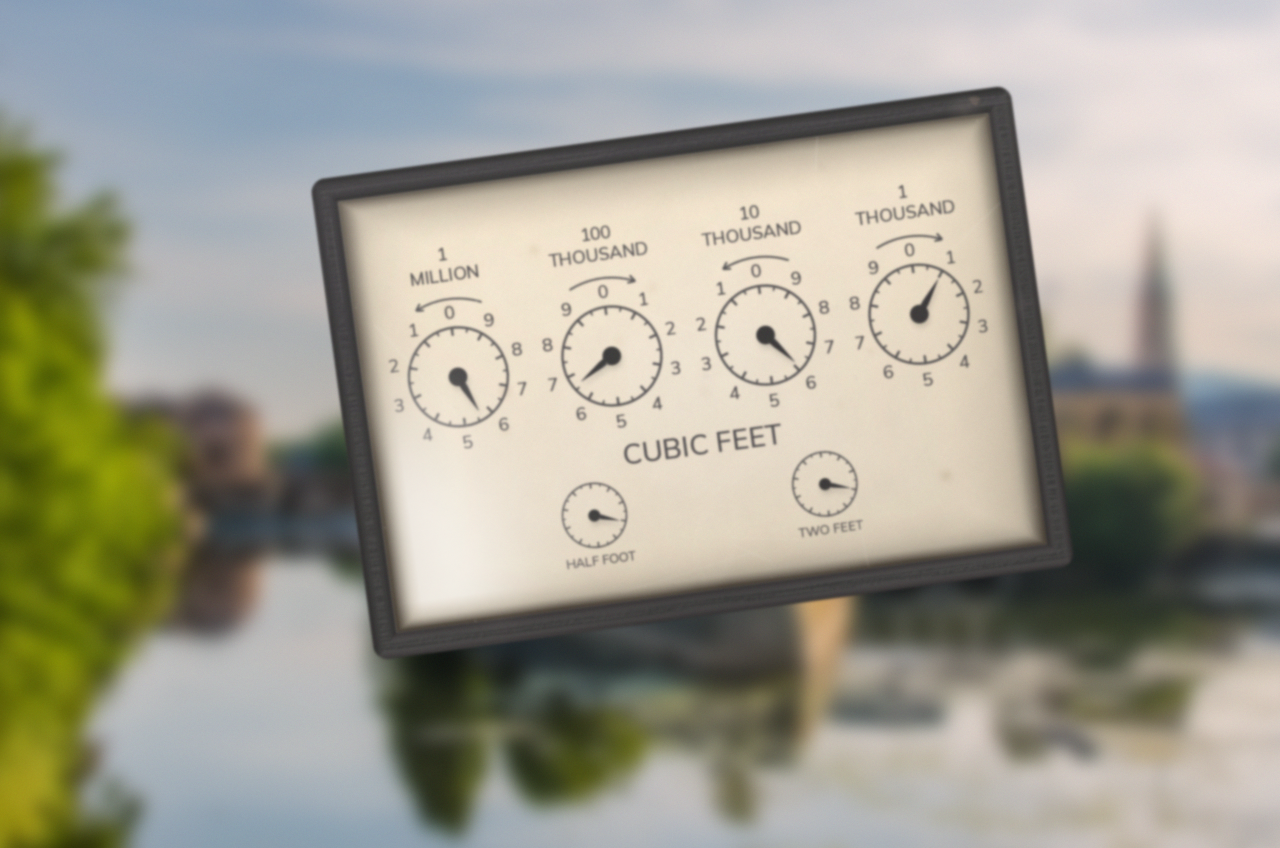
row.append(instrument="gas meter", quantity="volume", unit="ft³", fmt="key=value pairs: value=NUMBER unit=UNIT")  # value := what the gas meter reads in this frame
value=566100 unit=ft³
